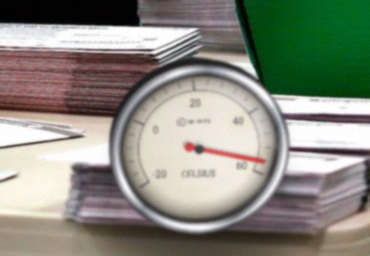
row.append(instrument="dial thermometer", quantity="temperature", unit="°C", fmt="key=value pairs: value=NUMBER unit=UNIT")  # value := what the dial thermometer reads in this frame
value=56 unit=°C
